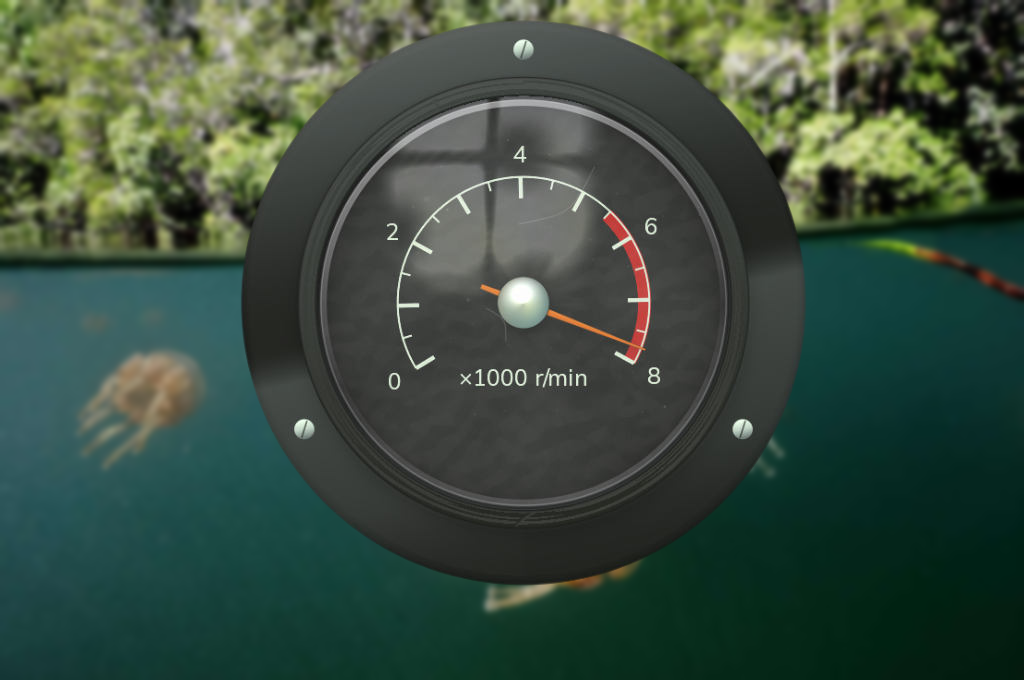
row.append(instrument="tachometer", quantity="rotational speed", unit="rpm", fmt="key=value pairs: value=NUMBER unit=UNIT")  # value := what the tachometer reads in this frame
value=7750 unit=rpm
